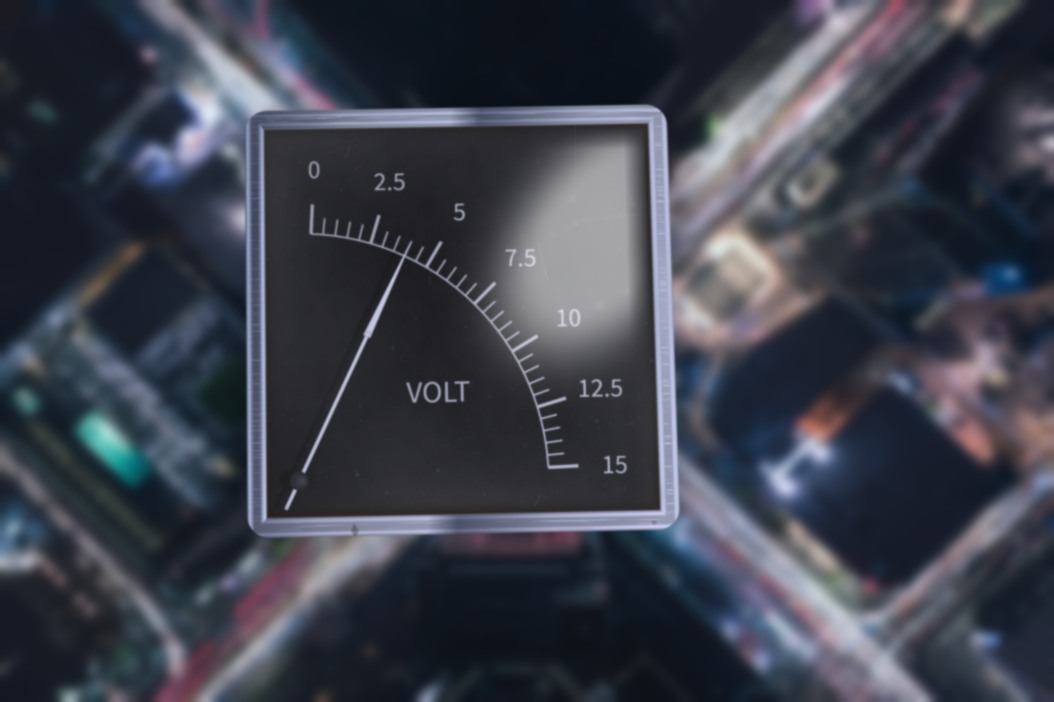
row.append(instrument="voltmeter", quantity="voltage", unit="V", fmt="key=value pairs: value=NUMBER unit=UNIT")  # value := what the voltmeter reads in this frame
value=4 unit=V
